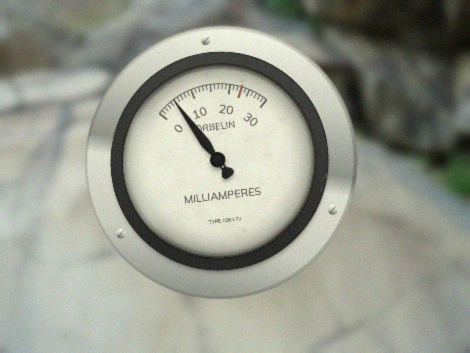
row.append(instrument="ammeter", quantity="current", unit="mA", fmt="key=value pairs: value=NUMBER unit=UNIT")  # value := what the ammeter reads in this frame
value=5 unit=mA
